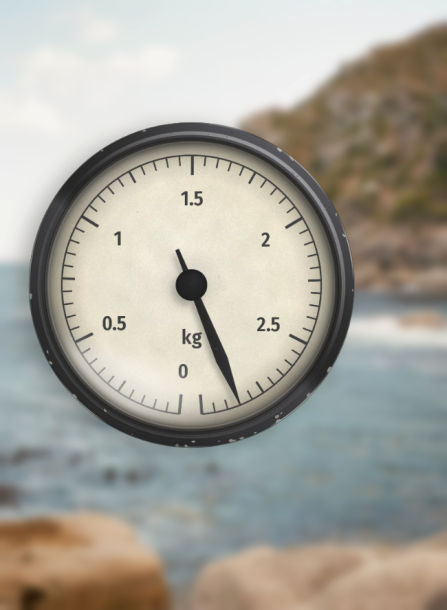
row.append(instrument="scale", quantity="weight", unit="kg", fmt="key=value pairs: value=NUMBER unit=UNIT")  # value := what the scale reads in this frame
value=2.85 unit=kg
